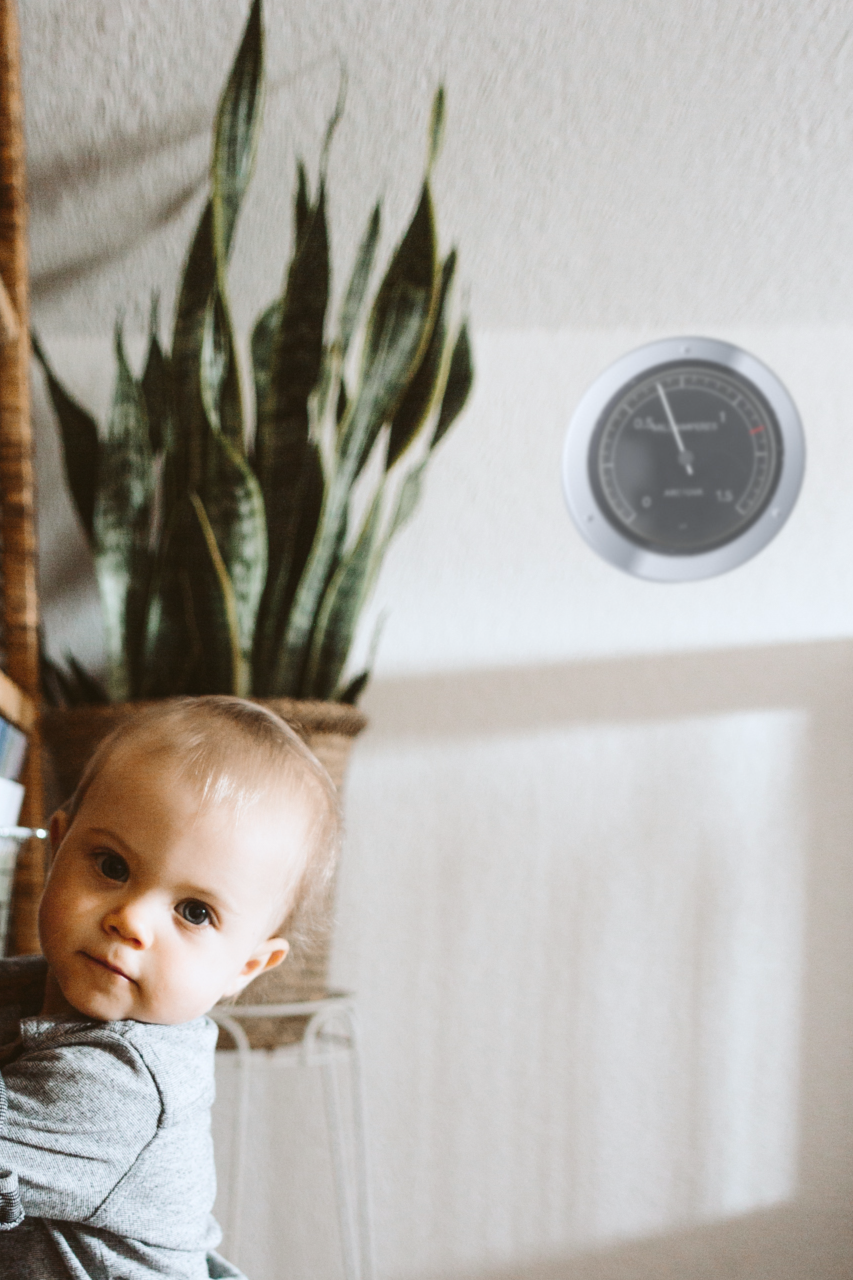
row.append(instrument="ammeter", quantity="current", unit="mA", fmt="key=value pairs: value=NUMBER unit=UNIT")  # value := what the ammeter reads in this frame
value=0.65 unit=mA
